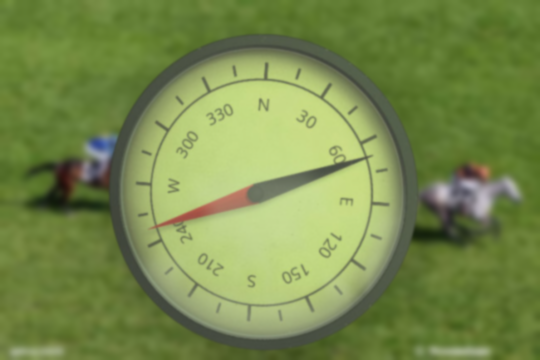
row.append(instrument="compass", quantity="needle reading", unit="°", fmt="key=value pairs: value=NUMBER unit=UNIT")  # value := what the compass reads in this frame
value=247.5 unit=°
